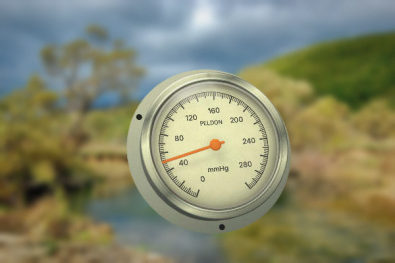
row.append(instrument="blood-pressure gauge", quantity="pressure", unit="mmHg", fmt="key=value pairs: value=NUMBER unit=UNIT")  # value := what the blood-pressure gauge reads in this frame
value=50 unit=mmHg
